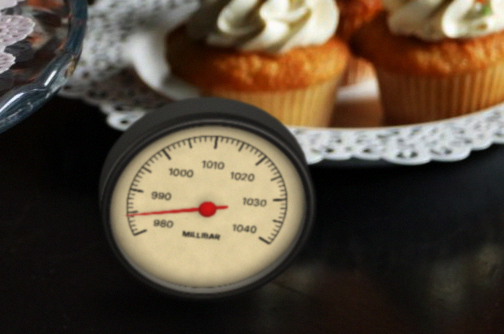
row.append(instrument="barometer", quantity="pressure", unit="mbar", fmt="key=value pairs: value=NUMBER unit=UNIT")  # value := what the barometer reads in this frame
value=985 unit=mbar
